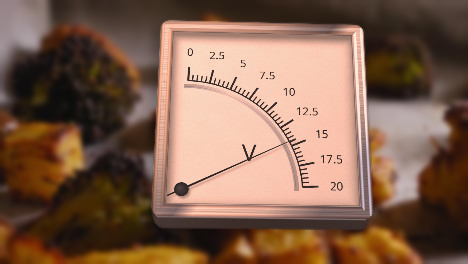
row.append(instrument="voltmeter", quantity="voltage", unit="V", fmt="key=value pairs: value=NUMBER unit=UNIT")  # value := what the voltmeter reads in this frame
value=14.5 unit=V
